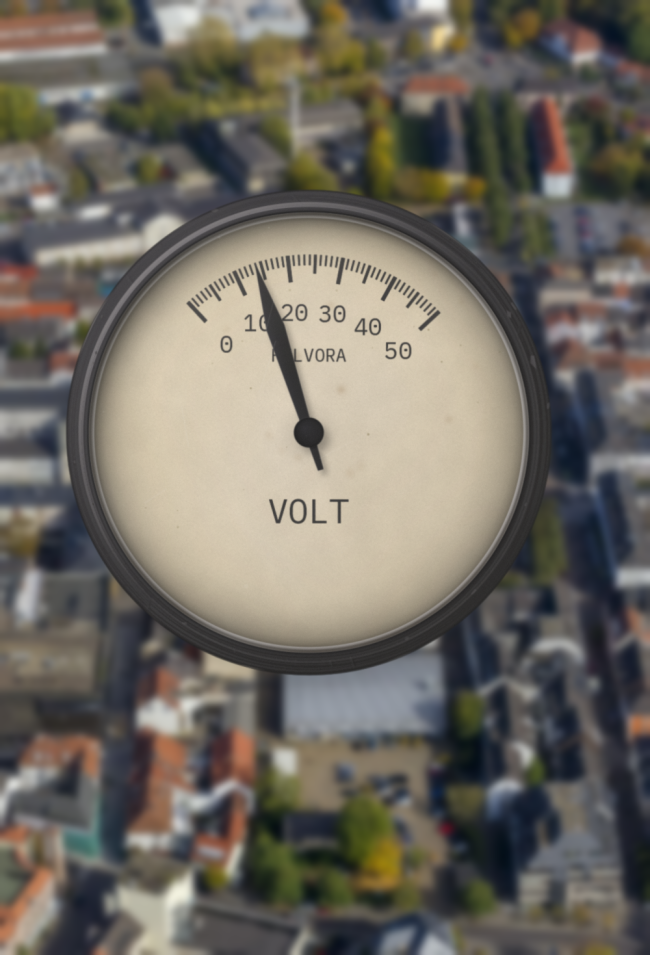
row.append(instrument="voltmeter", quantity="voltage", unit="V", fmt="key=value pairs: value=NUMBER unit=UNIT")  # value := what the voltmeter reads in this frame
value=14 unit=V
